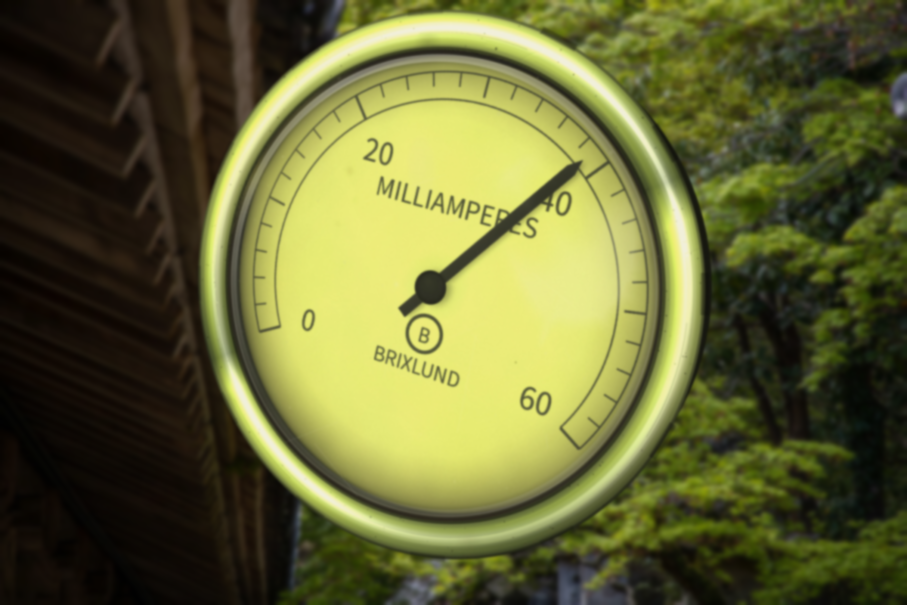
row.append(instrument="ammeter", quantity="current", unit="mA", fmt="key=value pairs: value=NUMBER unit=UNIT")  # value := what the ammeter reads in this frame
value=39 unit=mA
